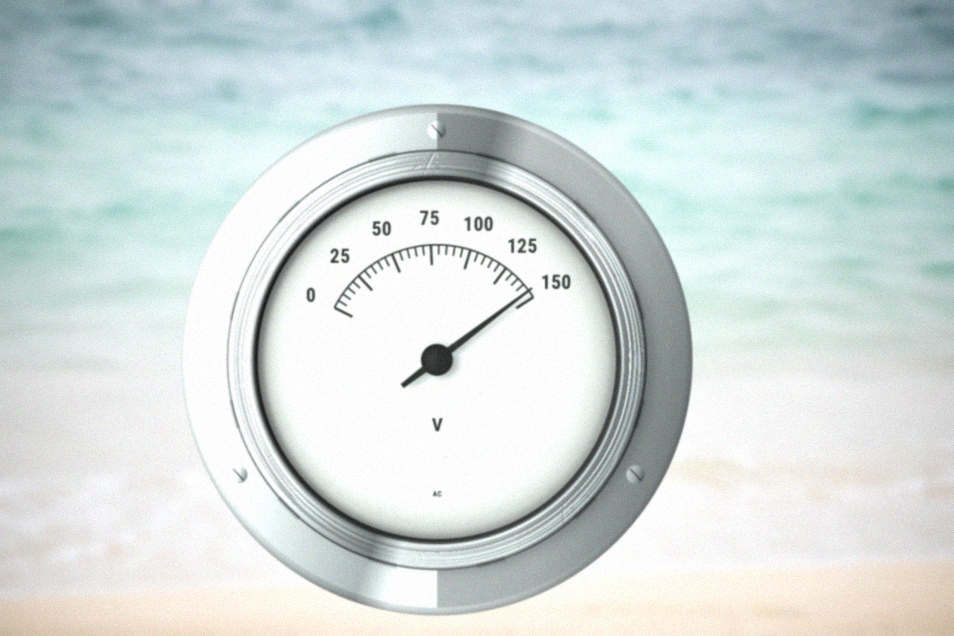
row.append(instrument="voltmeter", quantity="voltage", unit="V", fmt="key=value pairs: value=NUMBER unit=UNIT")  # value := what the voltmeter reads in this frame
value=145 unit=V
